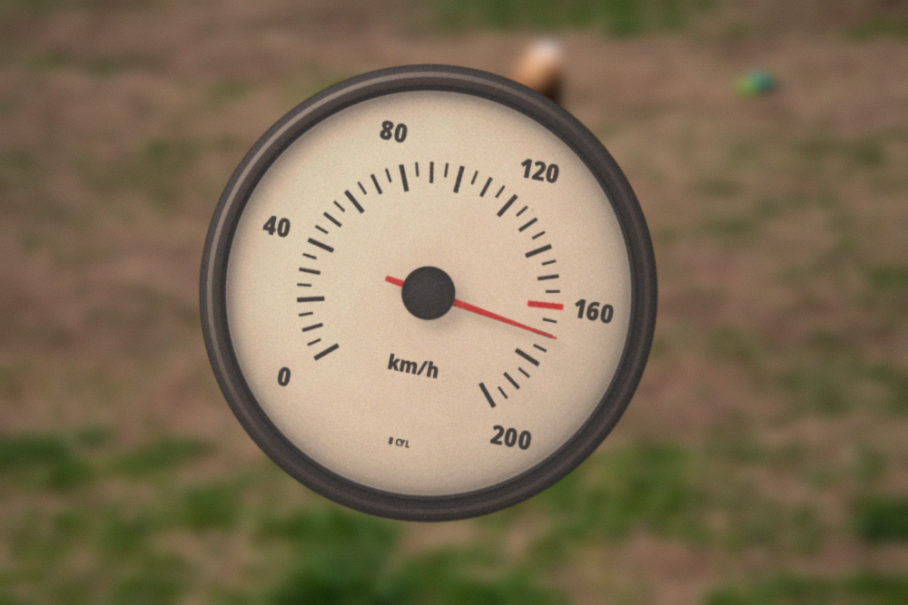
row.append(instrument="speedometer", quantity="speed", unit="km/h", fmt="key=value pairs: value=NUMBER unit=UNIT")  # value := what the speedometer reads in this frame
value=170 unit=km/h
